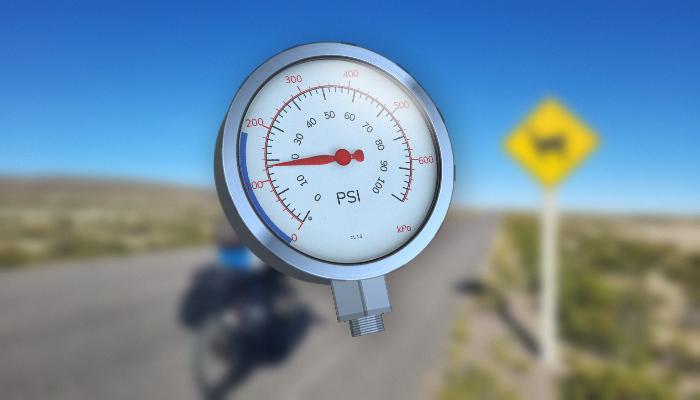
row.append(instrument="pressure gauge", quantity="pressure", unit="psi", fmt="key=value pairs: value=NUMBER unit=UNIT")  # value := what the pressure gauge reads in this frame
value=18 unit=psi
